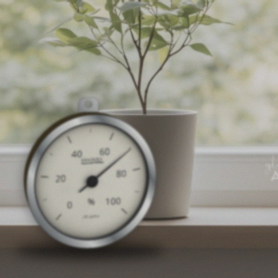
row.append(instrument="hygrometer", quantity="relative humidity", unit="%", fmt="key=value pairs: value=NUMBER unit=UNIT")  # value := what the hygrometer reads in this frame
value=70 unit=%
